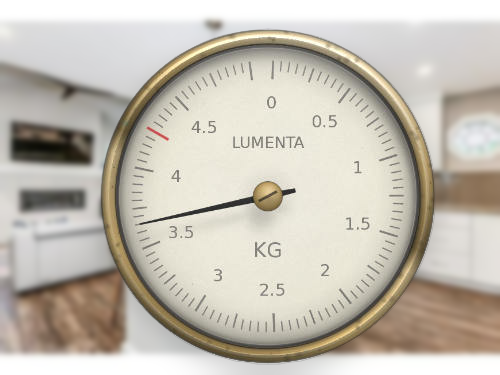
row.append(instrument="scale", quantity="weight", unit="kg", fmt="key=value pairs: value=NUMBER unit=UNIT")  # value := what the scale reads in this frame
value=3.65 unit=kg
